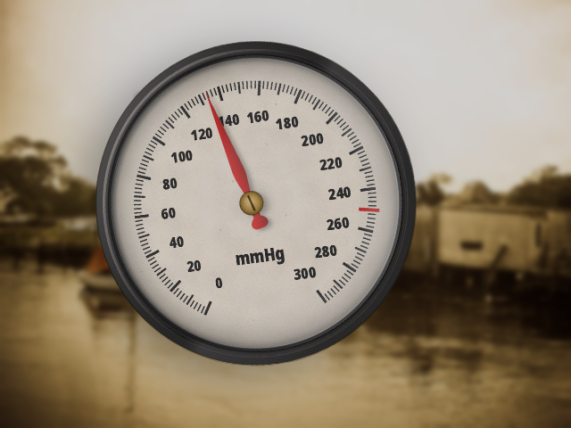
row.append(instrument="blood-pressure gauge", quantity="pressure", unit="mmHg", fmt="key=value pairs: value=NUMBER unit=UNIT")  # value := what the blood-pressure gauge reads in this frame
value=134 unit=mmHg
